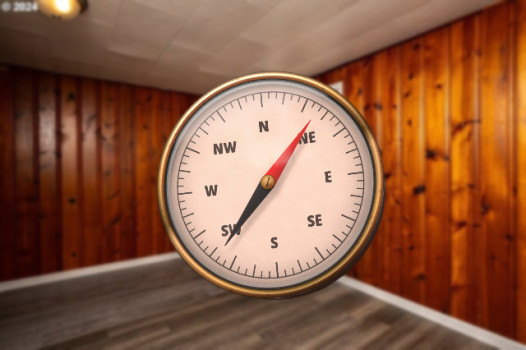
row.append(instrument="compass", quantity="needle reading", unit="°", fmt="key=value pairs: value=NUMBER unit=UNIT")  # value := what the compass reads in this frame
value=40 unit=°
